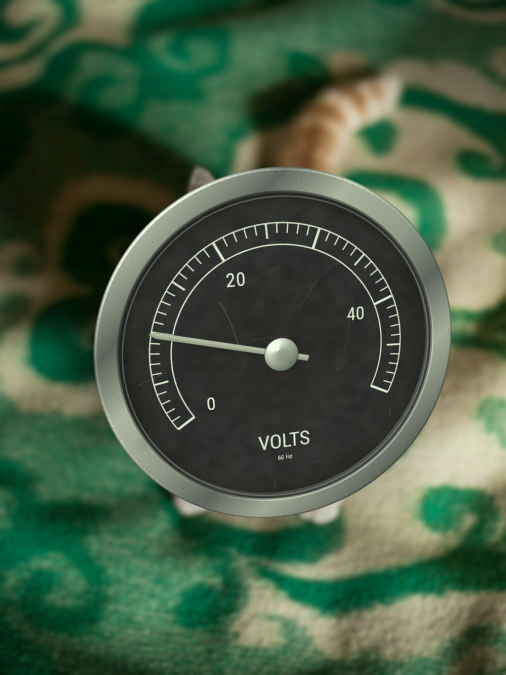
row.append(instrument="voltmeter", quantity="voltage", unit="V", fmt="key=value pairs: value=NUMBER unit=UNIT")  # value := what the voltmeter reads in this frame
value=10 unit=V
